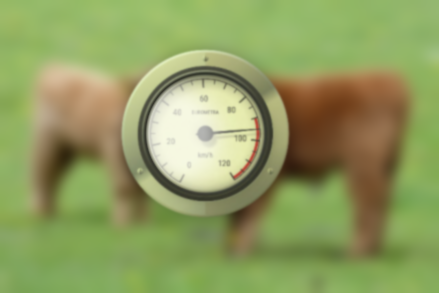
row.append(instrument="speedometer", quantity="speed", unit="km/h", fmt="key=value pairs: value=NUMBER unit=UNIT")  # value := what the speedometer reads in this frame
value=95 unit=km/h
